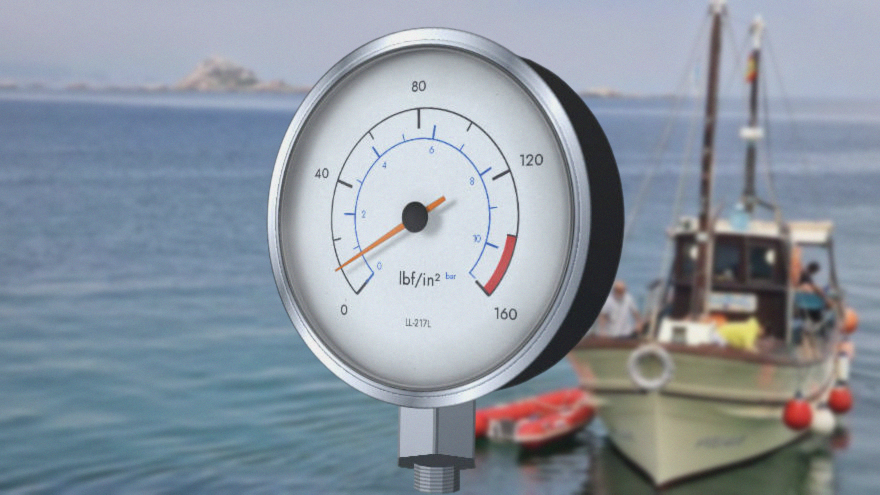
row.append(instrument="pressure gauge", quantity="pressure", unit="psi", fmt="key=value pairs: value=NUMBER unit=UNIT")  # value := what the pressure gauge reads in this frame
value=10 unit=psi
